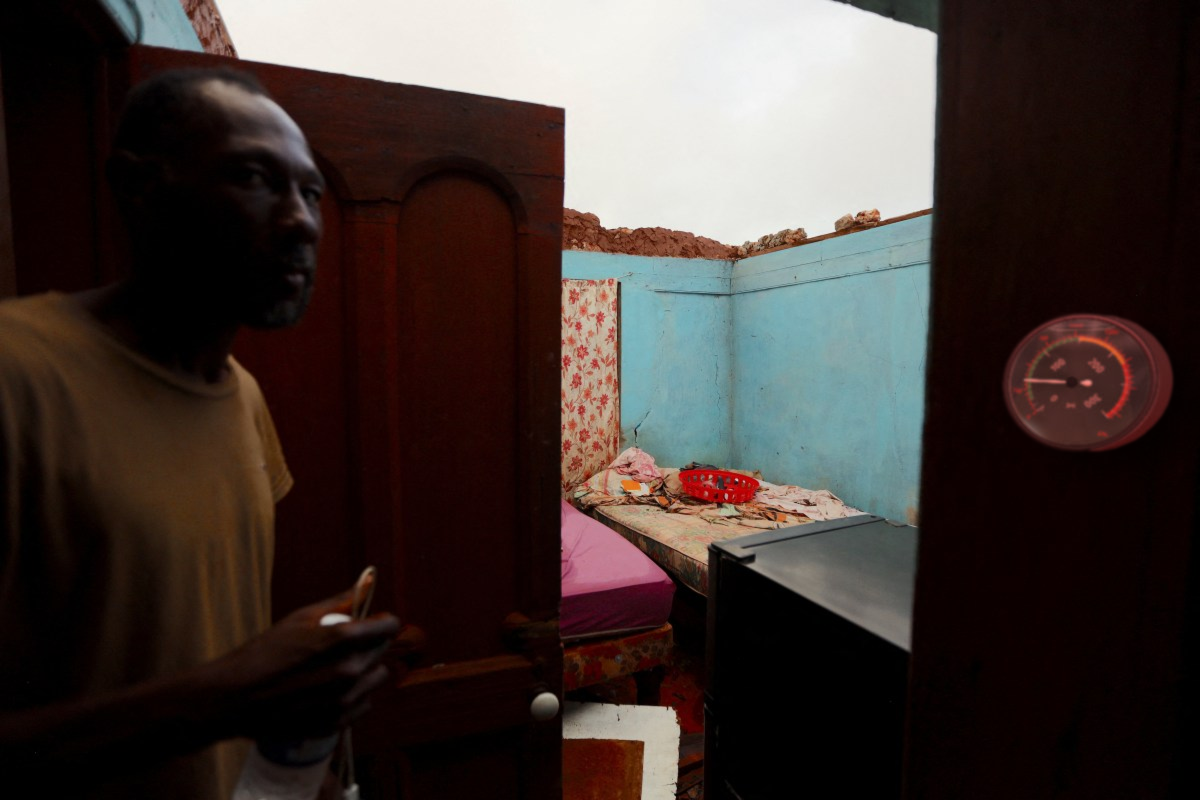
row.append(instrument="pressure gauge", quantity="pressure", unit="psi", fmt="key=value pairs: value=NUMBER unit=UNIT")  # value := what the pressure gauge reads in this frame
value=50 unit=psi
